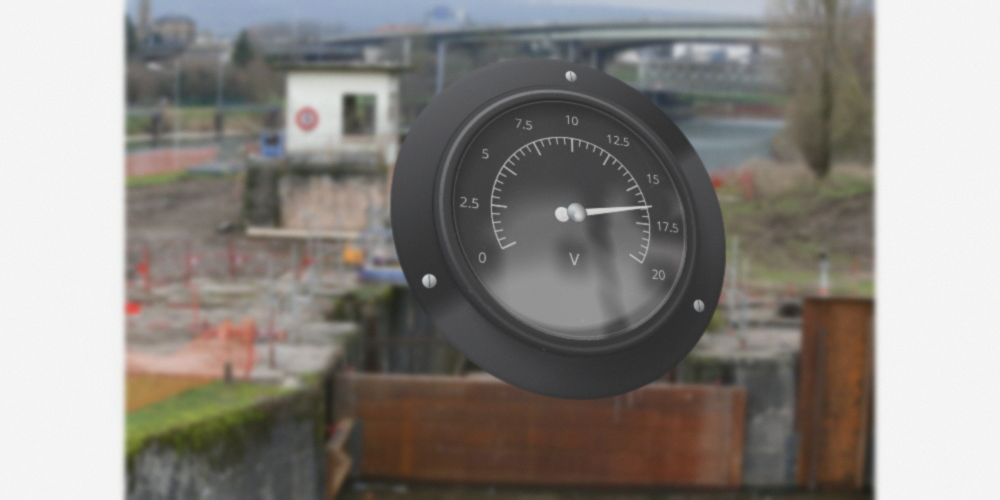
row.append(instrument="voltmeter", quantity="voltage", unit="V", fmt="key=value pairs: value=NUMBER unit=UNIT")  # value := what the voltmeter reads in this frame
value=16.5 unit=V
